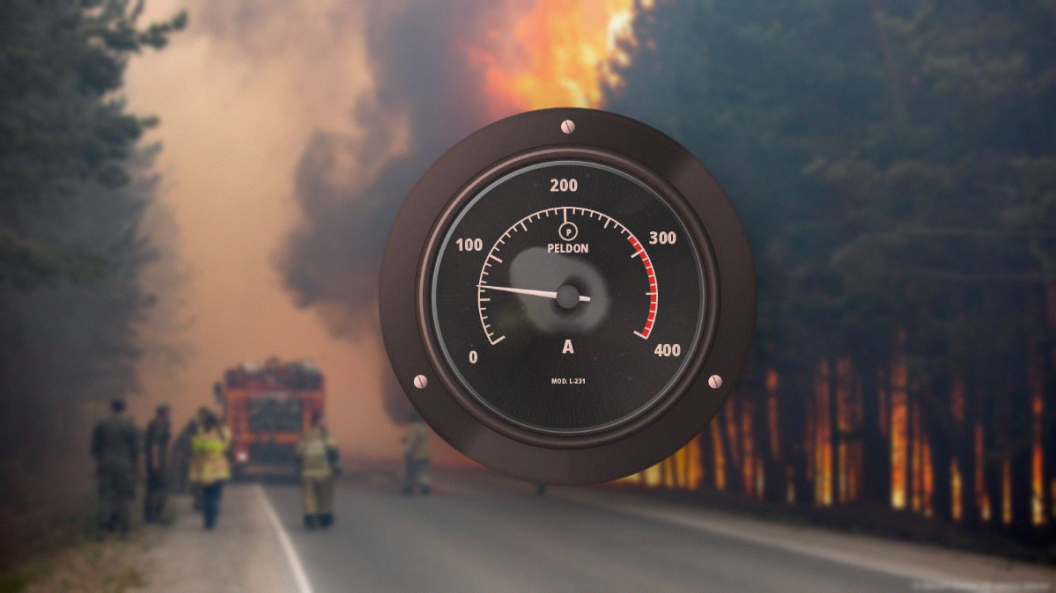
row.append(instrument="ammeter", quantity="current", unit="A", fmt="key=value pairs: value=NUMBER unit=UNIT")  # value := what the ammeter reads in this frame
value=65 unit=A
